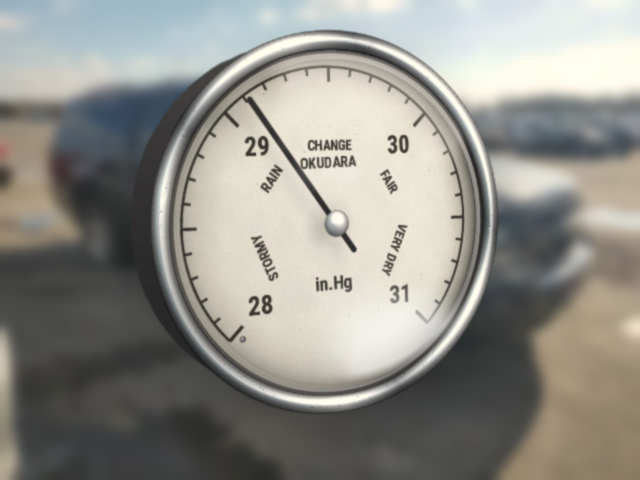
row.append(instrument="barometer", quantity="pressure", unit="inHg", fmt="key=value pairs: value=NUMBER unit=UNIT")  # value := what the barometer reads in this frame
value=29.1 unit=inHg
